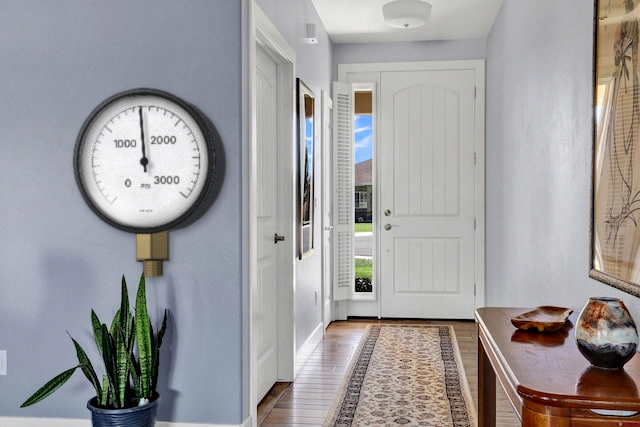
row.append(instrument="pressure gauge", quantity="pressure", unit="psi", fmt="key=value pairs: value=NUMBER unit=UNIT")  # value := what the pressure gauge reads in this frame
value=1500 unit=psi
